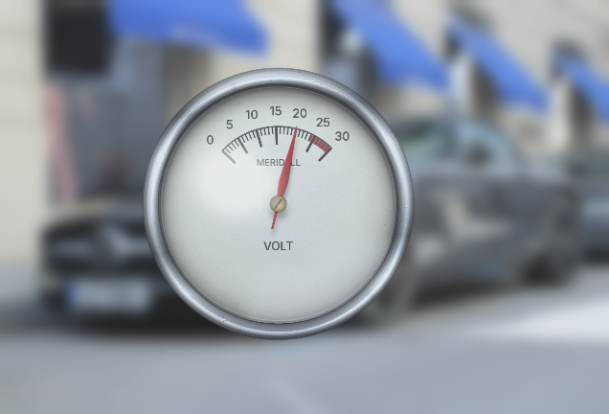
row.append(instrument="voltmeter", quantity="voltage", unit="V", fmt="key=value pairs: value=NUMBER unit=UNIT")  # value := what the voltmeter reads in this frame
value=20 unit=V
